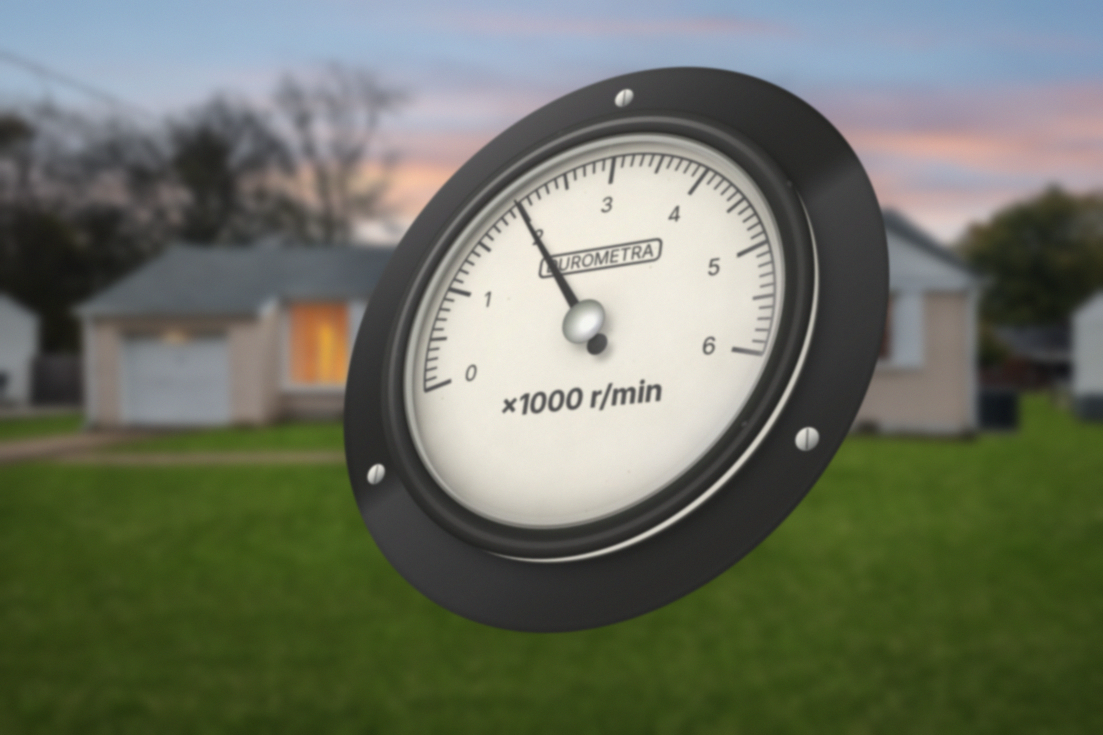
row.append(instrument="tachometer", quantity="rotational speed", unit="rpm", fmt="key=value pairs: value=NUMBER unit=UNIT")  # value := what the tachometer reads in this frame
value=2000 unit=rpm
